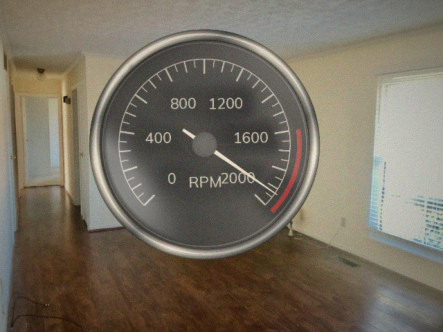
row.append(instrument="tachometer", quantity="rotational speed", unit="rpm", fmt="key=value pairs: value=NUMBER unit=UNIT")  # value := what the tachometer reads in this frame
value=1925 unit=rpm
